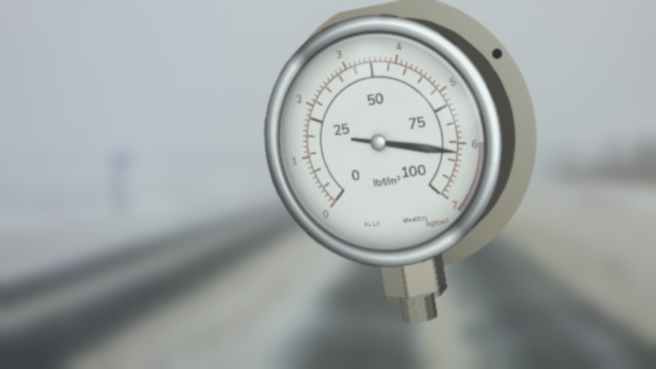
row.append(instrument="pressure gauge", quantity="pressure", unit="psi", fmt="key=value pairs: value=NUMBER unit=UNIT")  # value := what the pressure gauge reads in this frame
value=87.5 unit=psi
